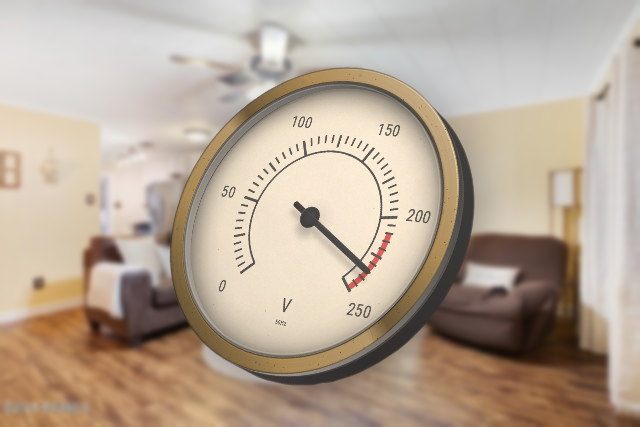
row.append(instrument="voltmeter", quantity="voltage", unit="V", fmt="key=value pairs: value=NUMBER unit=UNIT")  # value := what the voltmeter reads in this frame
value=235 unit=V
